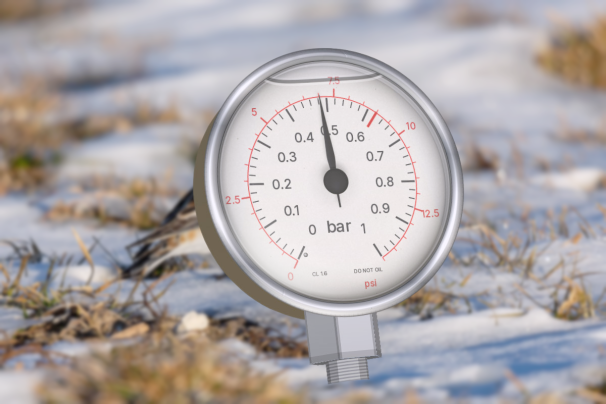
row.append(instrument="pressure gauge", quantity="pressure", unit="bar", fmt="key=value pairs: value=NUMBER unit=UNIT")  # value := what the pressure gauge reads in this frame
value=0.48 unit=bar
